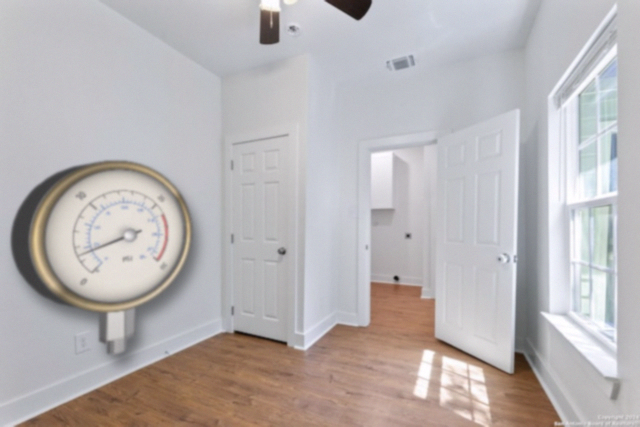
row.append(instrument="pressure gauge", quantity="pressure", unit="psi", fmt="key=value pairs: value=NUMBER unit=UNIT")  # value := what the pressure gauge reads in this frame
value=3 unit=psi
